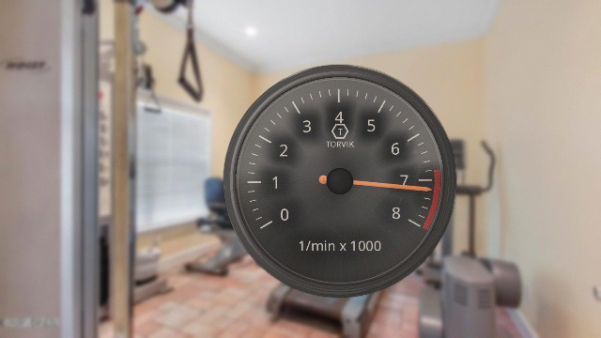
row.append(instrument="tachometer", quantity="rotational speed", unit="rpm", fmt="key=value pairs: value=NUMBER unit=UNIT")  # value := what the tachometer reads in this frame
value=7200 unit=rpm
